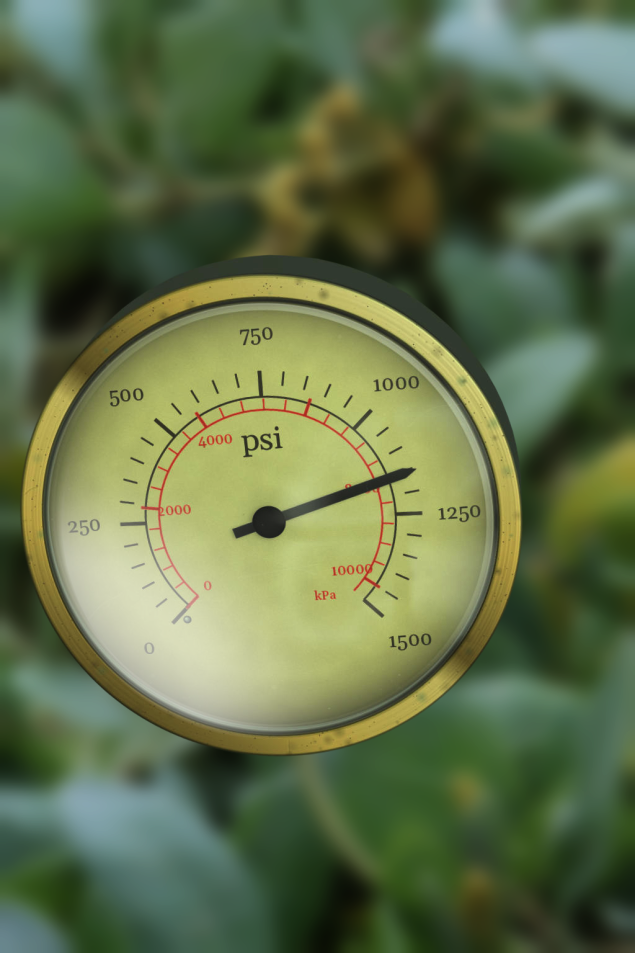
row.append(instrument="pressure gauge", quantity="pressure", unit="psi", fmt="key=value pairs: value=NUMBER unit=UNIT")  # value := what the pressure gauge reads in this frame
value=1150 unit=psi
